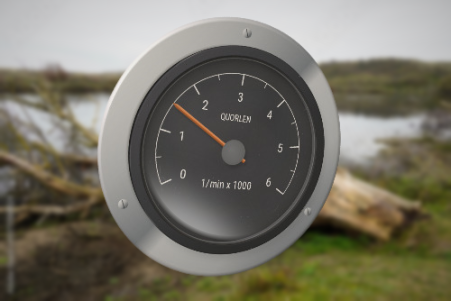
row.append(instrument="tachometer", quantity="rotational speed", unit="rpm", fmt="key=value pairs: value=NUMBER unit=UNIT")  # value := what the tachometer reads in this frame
value=1500 unit=rpm
